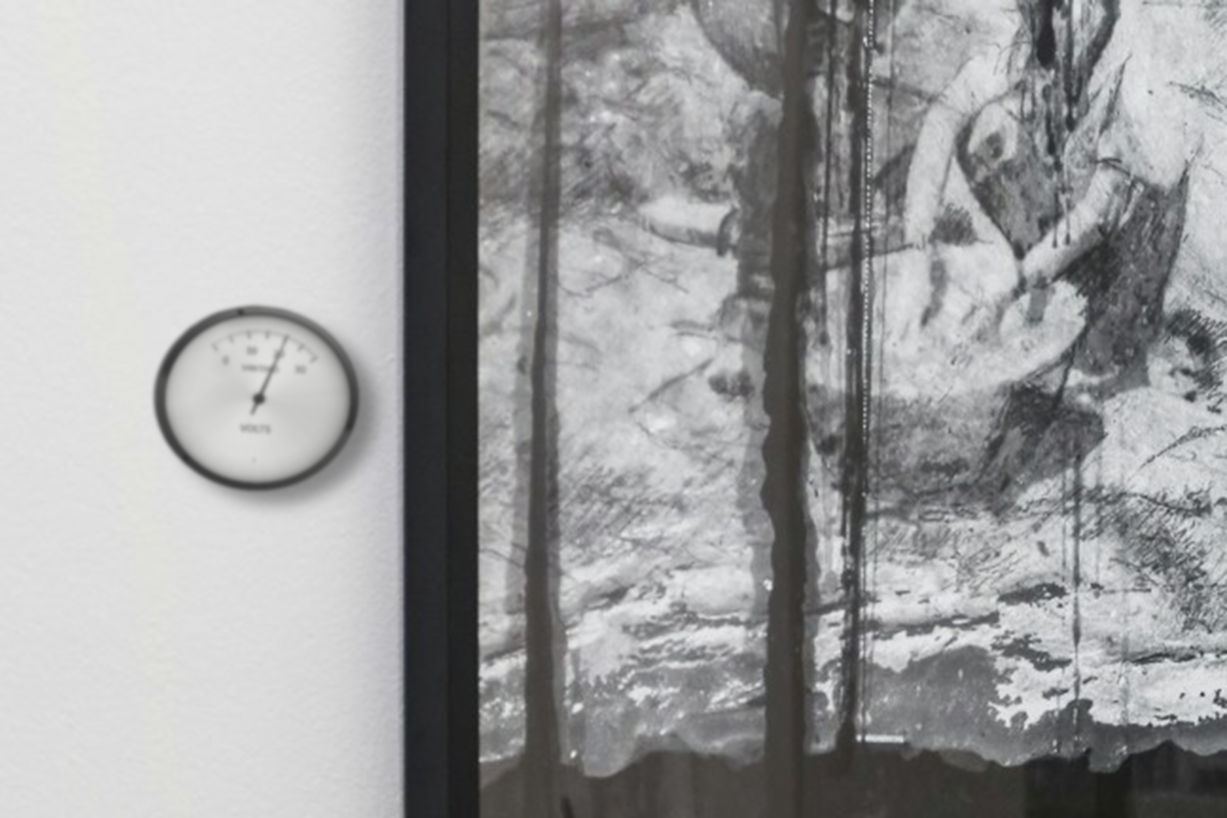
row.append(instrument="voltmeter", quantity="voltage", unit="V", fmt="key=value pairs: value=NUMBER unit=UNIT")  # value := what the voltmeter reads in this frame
value=20 unit=V
